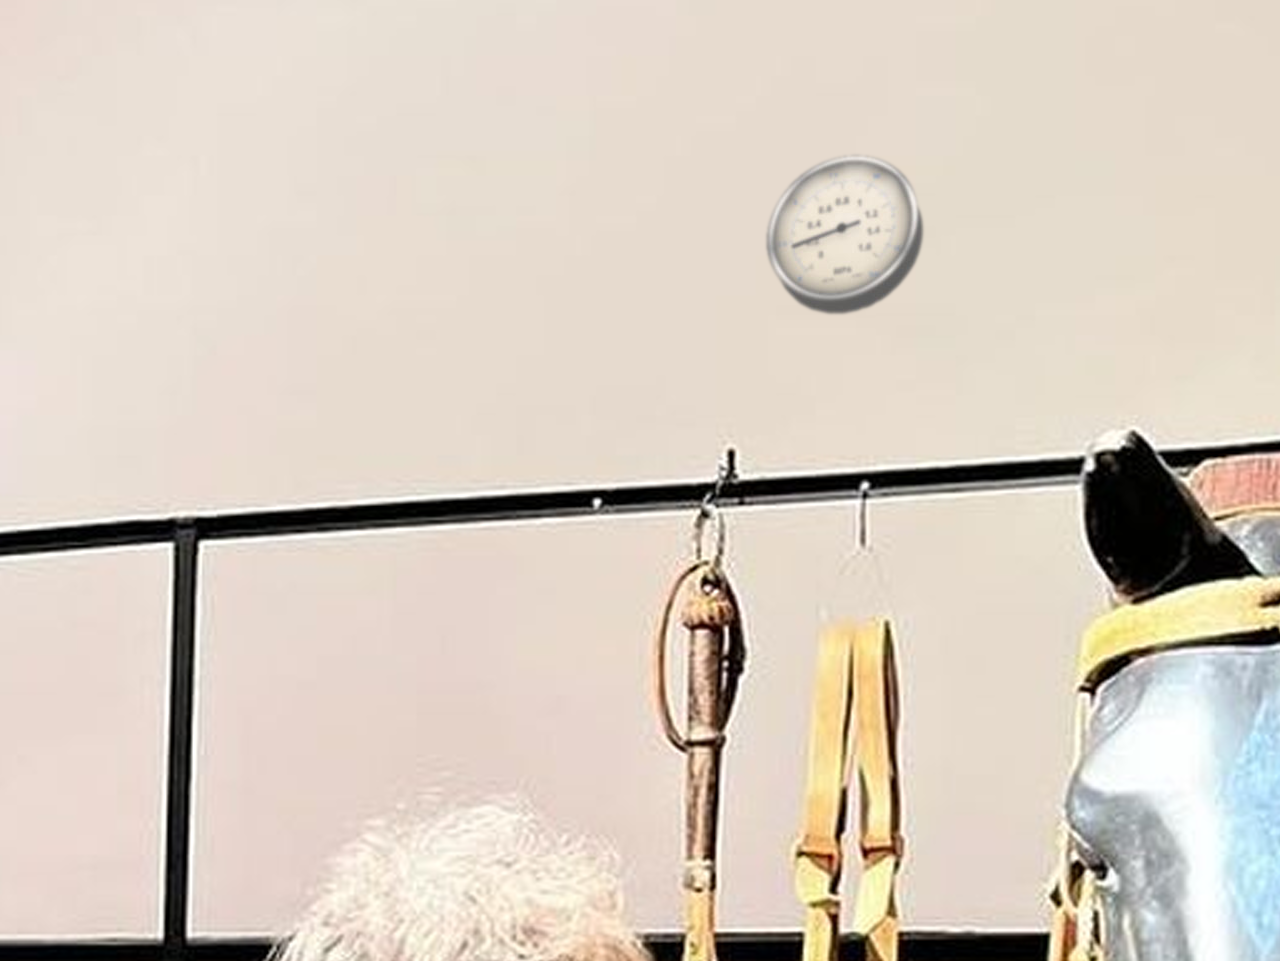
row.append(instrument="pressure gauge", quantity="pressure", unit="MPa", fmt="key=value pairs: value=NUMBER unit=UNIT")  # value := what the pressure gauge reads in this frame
value=0.2 unit=MPa
